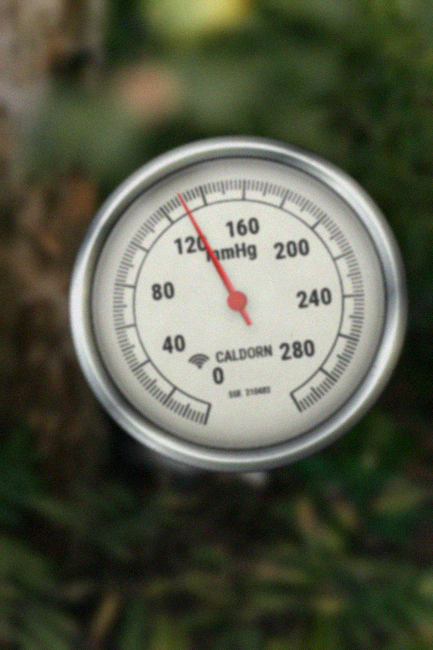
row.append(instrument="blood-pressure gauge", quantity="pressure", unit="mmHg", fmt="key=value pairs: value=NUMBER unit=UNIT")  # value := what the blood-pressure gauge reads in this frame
value=130 unit=mmHg
